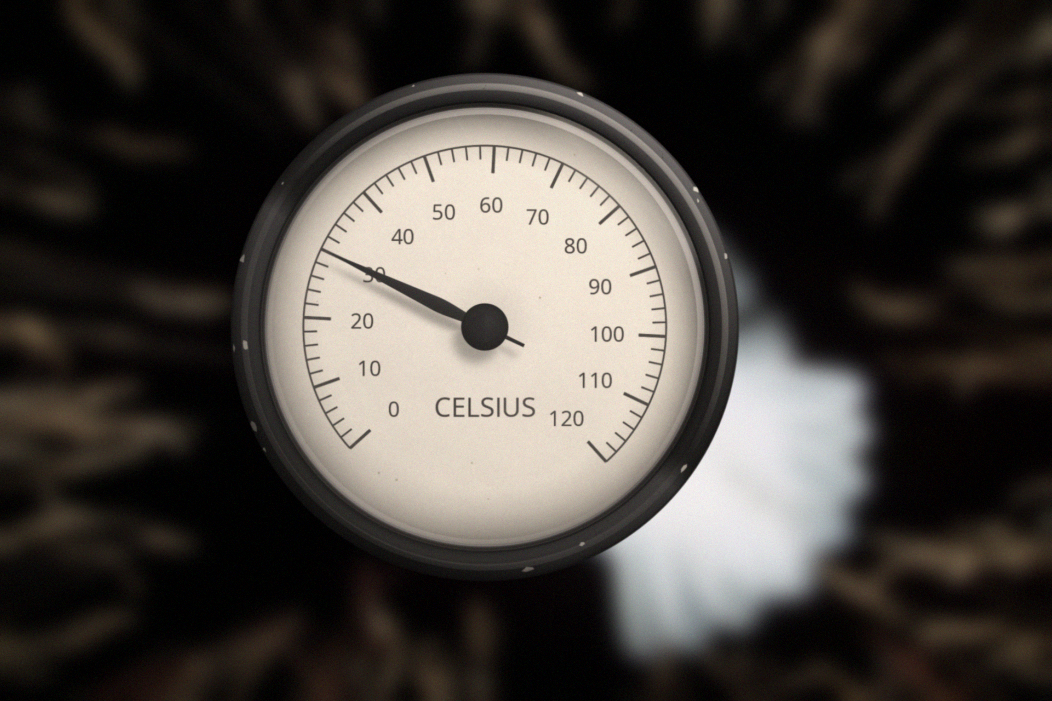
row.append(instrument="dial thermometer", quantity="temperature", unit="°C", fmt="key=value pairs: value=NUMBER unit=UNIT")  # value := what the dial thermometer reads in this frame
value=30 unit=°C
